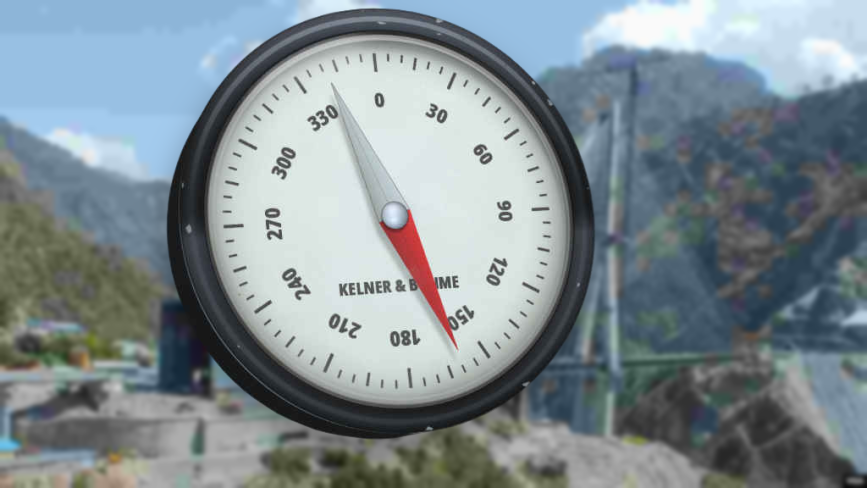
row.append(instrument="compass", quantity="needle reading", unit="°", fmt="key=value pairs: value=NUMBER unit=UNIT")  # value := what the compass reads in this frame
value=160 unit=°
